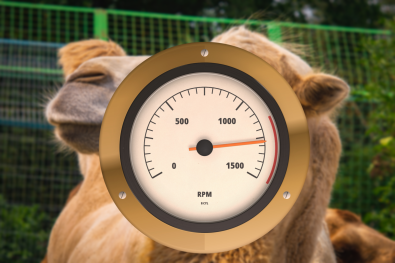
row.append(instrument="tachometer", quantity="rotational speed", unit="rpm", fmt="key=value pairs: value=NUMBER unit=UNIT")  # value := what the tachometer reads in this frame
value=1275 unit=rpm
